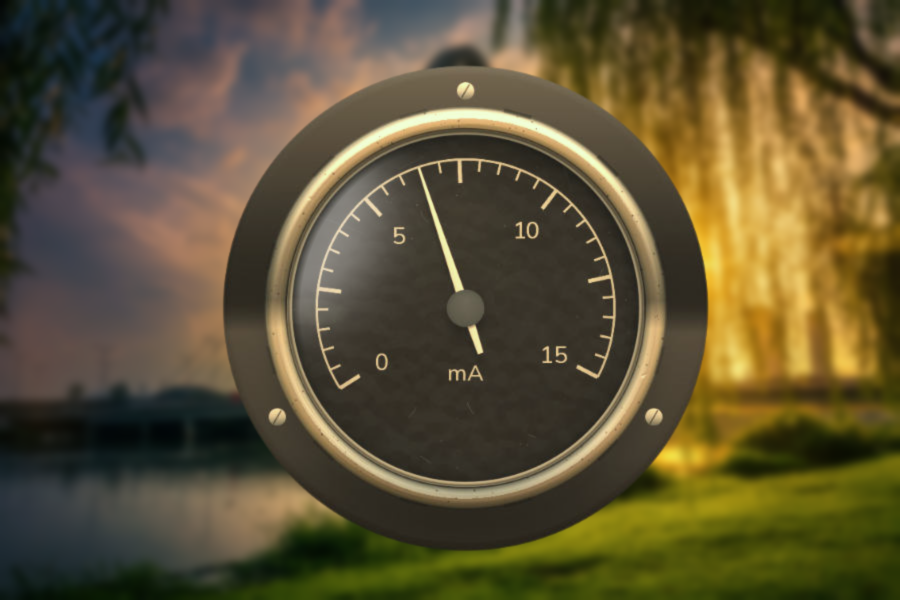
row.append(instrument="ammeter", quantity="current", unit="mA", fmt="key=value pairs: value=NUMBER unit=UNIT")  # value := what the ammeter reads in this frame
value=6.5 unit=mA
